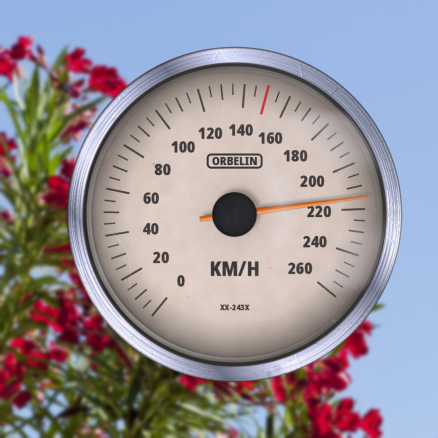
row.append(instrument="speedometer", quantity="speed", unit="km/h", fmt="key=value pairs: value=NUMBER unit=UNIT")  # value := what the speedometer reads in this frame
value=215 unit=km/h
